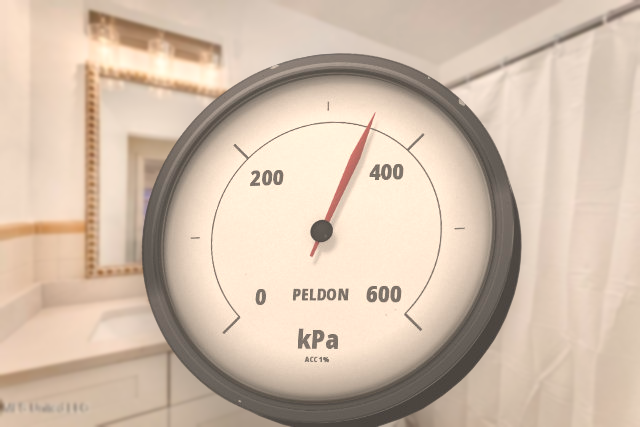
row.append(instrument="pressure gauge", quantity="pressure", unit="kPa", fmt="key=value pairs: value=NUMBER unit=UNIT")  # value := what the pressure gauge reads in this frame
value=350 unit=kPa
